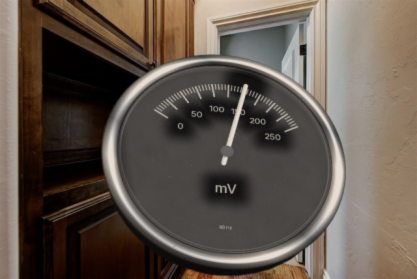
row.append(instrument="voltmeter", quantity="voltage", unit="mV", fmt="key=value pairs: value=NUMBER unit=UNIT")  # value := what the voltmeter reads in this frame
value=150 unit=mV
